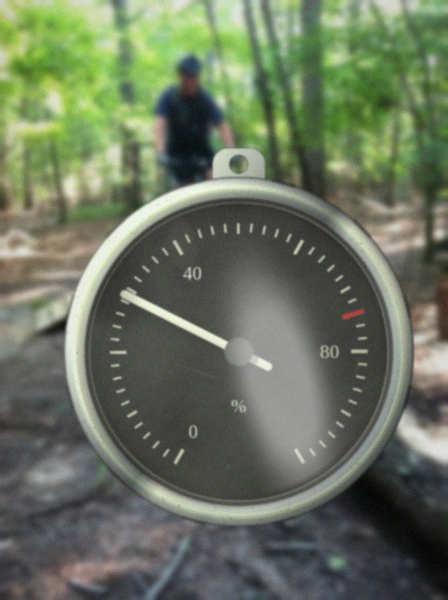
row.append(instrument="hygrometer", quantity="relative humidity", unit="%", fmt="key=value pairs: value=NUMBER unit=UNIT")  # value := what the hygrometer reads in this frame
value=29 unit=%
